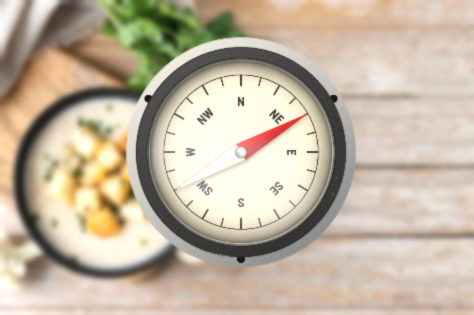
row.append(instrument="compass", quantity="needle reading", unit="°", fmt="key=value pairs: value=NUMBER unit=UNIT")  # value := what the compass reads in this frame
value=60 unit=°
